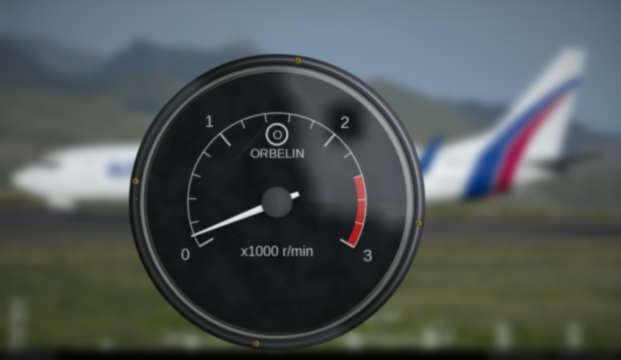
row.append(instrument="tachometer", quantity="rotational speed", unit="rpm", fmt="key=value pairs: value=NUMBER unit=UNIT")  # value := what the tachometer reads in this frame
value=100 unit=rpm
